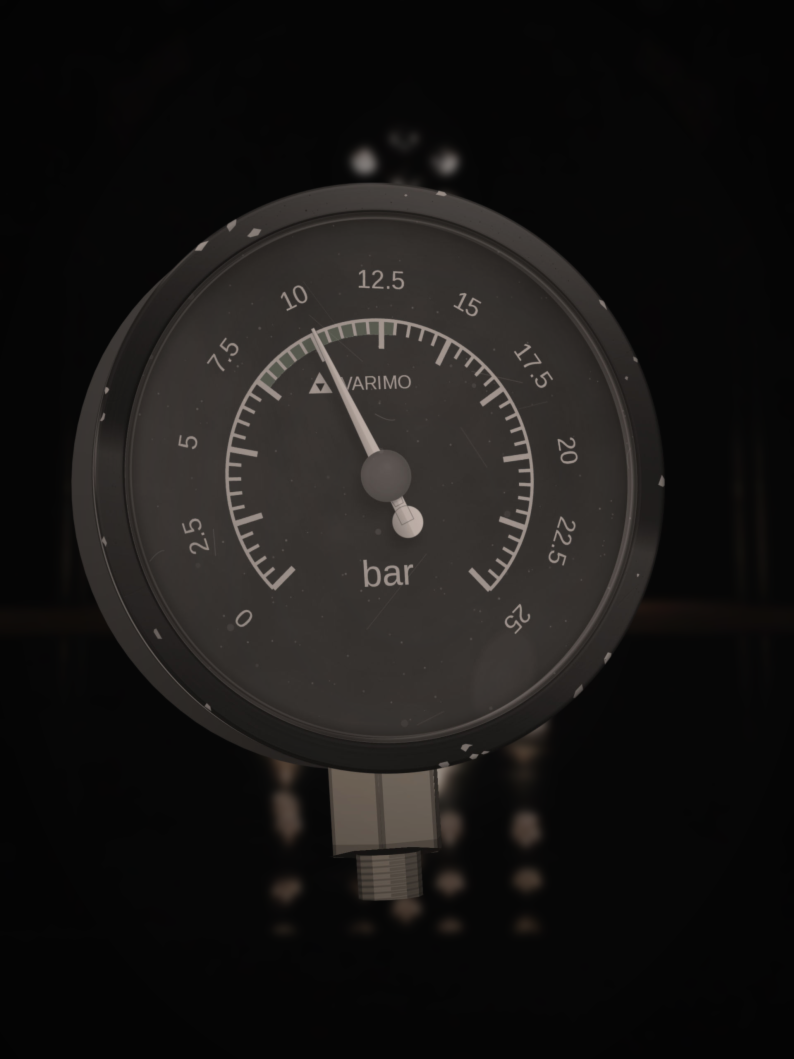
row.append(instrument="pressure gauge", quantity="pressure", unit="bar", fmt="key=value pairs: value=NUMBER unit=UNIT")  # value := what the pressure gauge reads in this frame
value=10 unit=bar
